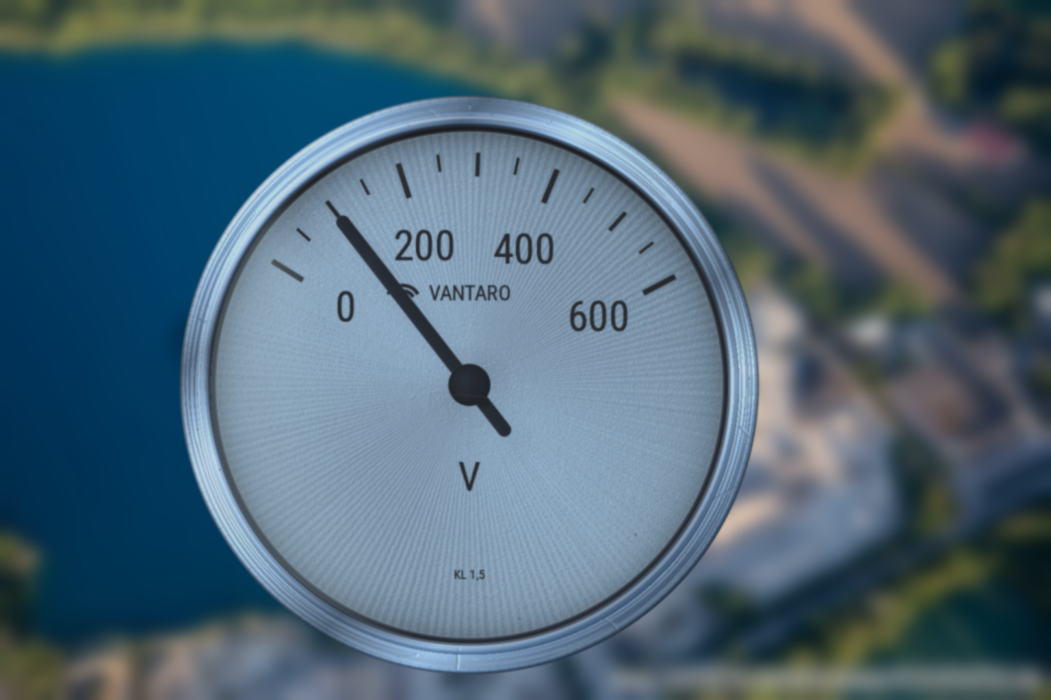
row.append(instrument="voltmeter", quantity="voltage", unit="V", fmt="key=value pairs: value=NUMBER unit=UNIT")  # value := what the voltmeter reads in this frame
value=100 unit=V
